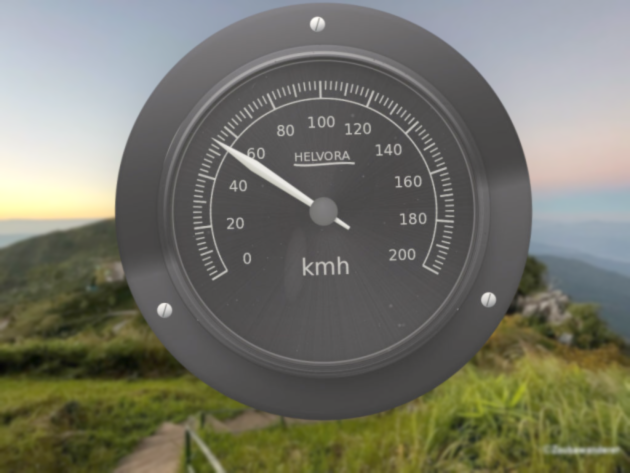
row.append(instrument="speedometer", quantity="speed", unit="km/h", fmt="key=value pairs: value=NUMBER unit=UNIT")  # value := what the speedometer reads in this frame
value=54 unit=km/h
